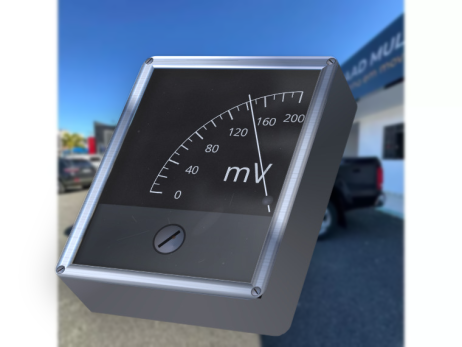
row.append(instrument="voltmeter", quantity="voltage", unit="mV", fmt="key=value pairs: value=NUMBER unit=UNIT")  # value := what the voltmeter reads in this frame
value=145 unit=mV
